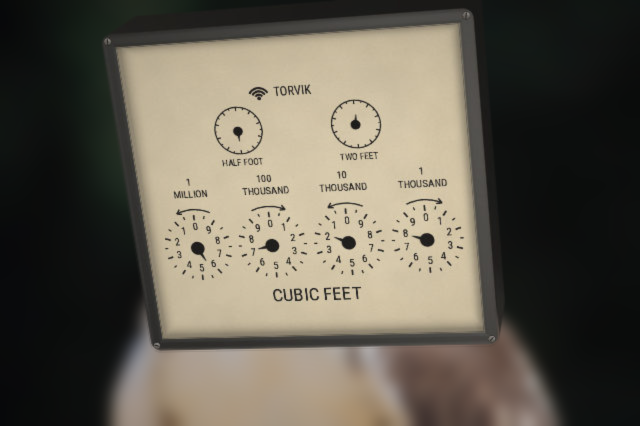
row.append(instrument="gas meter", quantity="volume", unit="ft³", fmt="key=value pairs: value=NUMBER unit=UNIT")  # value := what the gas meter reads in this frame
value=571800 unit=ft³
